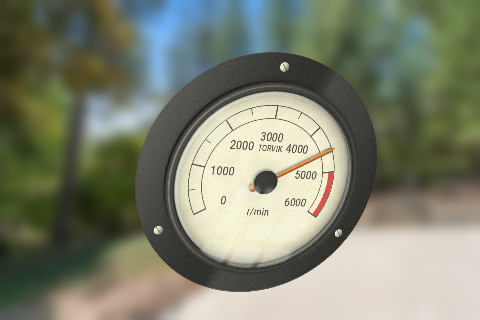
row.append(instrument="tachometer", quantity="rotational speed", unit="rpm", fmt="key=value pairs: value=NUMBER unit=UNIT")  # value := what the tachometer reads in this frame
value=4500 unit=rpm
